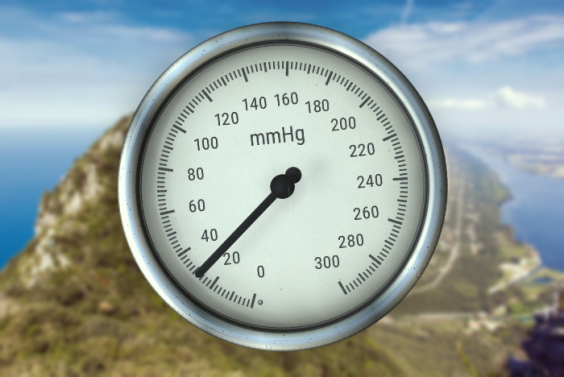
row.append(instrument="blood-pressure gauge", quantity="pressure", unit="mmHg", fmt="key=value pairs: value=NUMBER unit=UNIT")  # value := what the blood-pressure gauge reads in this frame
value=28 unit=mmHg
